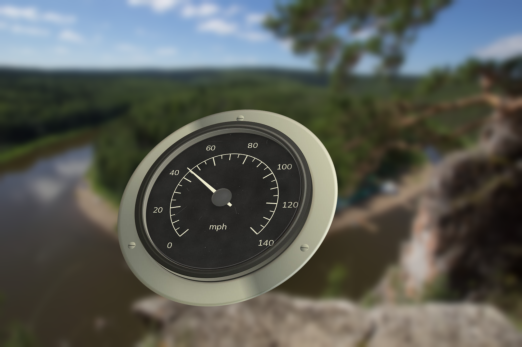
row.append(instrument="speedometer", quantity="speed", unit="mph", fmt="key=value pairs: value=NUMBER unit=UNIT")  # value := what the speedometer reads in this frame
value=45 unit=mph
